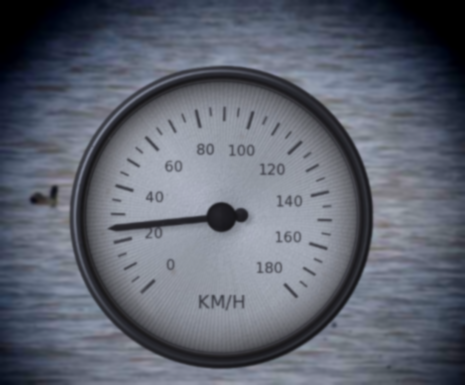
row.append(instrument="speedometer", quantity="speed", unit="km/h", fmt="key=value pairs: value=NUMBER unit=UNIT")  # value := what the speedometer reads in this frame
value=25 unit=km/h
